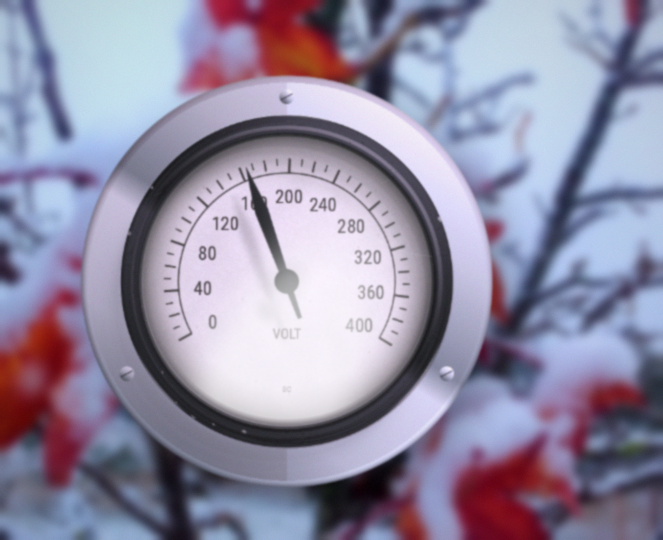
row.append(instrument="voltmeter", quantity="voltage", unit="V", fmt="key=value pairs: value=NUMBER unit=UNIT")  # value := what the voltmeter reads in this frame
value=165 unit=V
